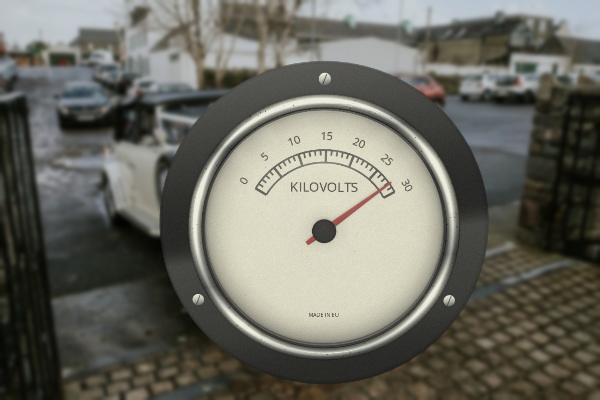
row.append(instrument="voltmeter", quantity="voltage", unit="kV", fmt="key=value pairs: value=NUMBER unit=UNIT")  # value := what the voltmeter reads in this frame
value=28 unit=kV
